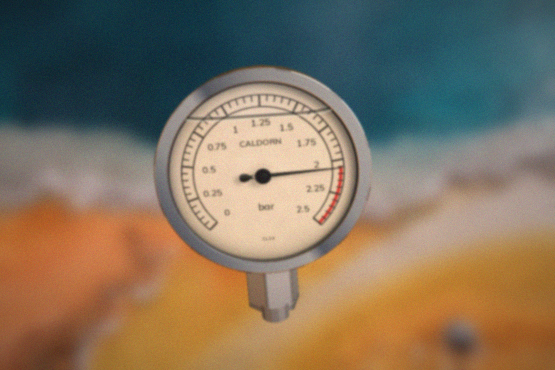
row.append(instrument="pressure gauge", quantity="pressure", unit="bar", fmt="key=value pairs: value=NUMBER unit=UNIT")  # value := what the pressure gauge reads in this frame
value=2.05 unit=bar
